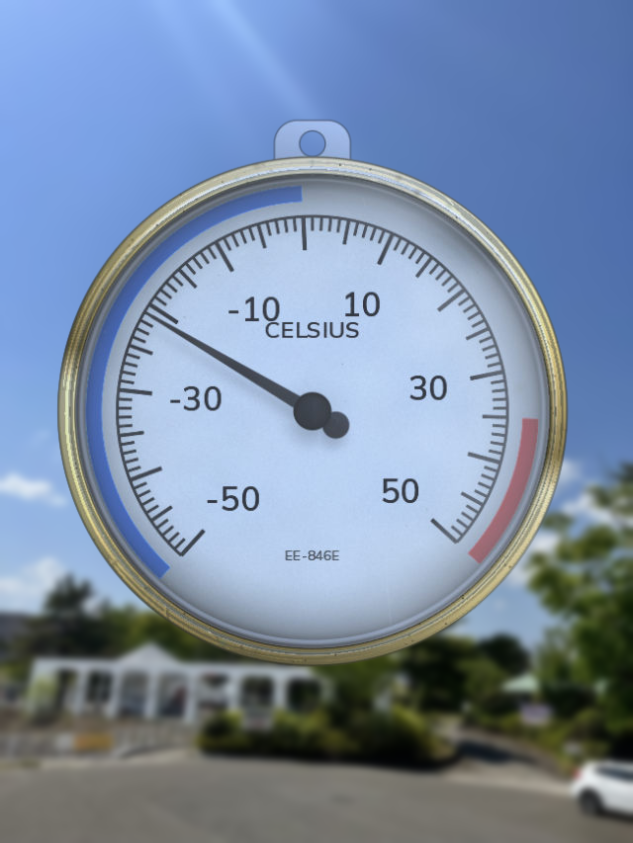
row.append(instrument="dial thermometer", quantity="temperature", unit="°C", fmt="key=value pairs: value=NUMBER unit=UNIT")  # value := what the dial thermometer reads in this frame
value=-21 unit=°C
